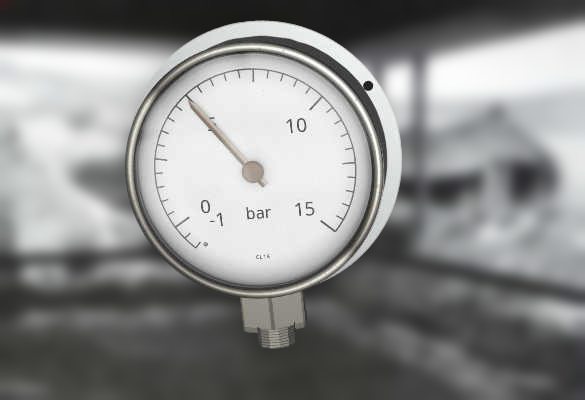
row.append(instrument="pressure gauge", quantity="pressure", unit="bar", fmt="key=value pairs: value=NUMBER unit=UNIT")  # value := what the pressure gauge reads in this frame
value=5 unit=bar
